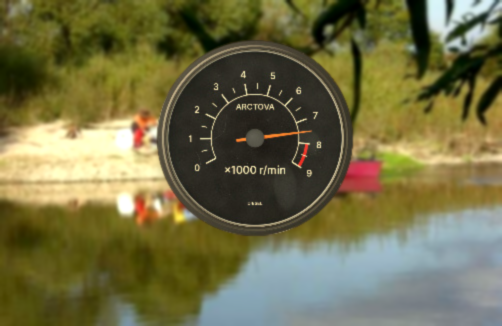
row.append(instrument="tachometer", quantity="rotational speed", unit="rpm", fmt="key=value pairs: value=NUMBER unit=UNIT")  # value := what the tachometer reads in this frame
value=7500 unit=rpm
